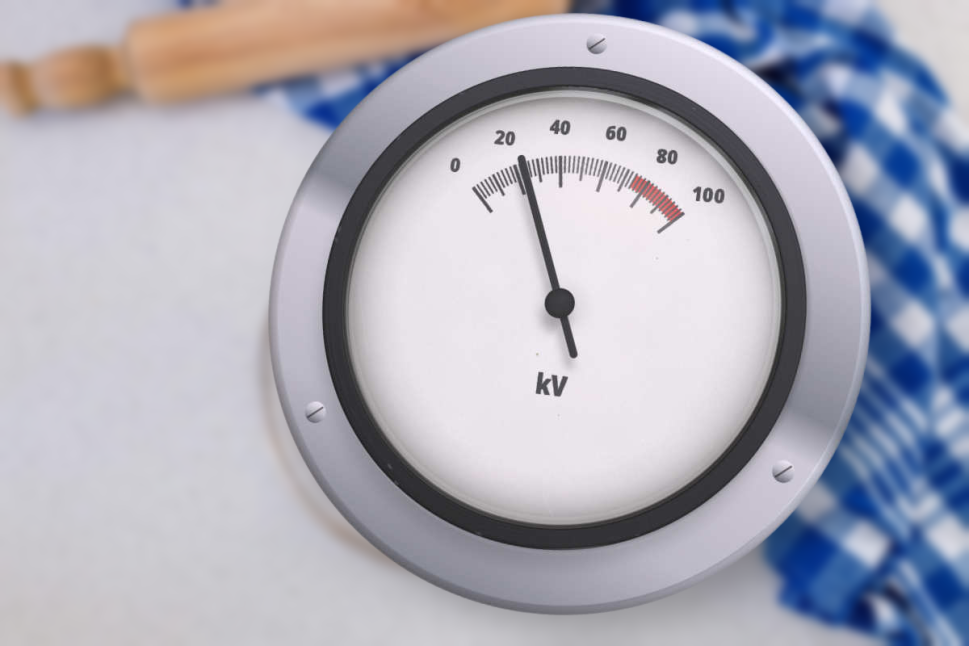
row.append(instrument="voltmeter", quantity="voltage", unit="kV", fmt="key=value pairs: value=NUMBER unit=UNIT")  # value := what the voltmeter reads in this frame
value=24 unit=kV
